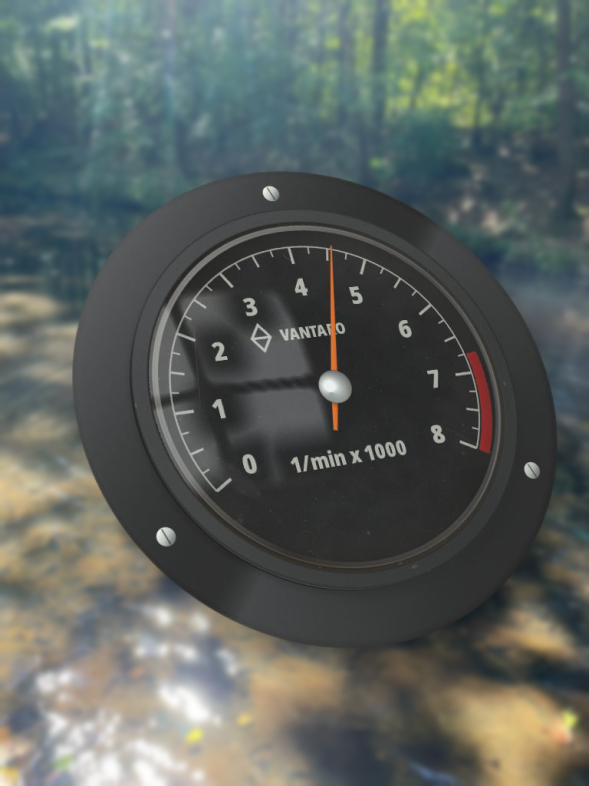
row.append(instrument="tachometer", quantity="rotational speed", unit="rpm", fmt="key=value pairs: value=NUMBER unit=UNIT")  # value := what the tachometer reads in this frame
value=4500 unit=rpm
